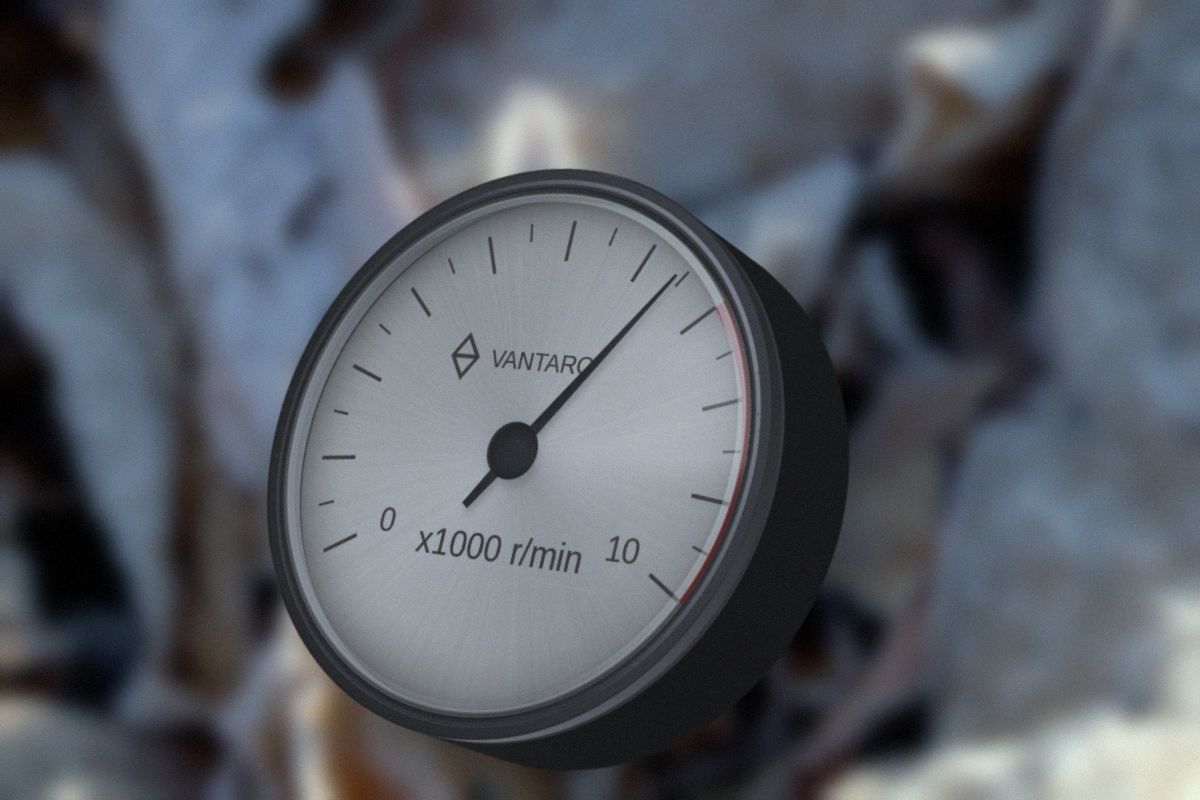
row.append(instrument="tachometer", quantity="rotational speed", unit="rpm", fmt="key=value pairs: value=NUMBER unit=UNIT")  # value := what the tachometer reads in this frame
value=6500 unit=rpm
